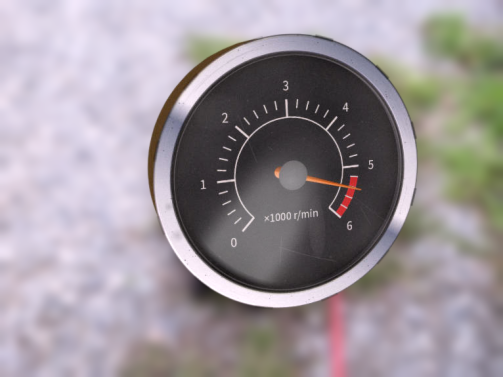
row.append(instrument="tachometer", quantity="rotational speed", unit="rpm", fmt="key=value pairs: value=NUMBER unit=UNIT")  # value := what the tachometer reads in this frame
value=5400 unit=rpm
